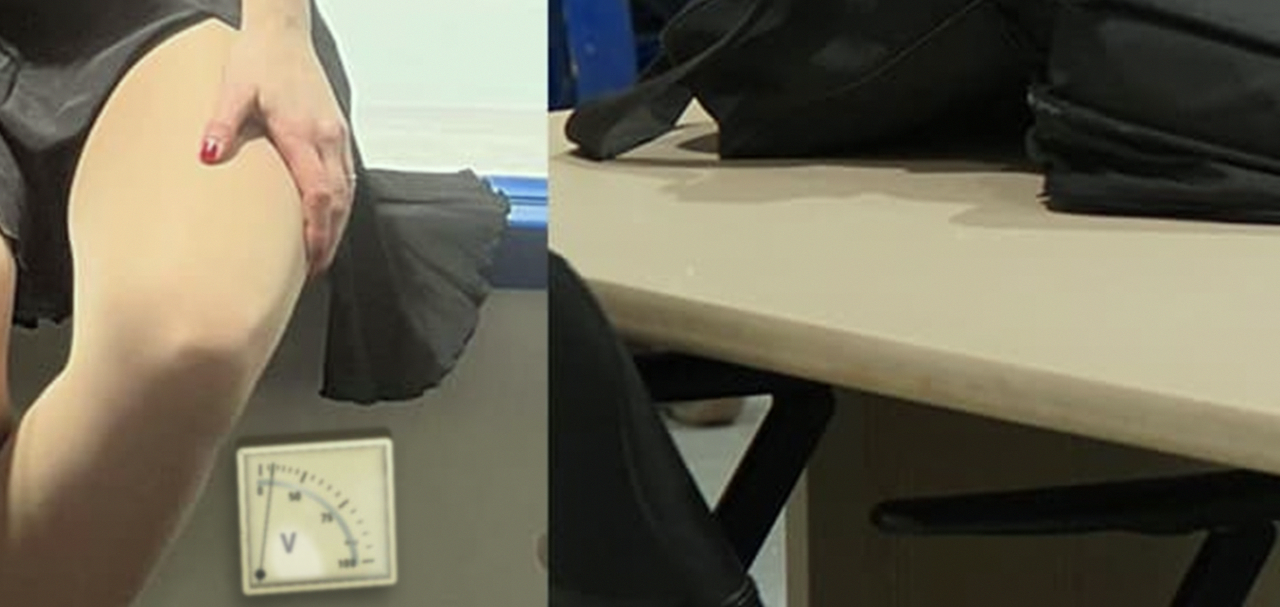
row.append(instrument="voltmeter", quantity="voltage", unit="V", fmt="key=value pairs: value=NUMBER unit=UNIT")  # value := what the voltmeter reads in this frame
value=25 unit=V
